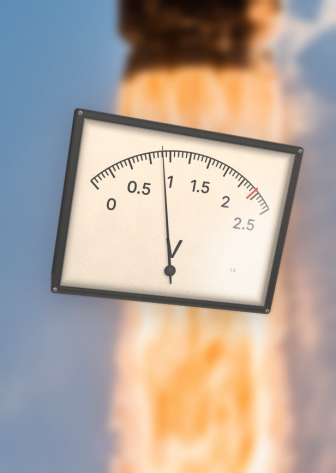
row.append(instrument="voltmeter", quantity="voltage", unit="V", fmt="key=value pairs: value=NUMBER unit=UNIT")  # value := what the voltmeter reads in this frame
value=0.9 unit=V
